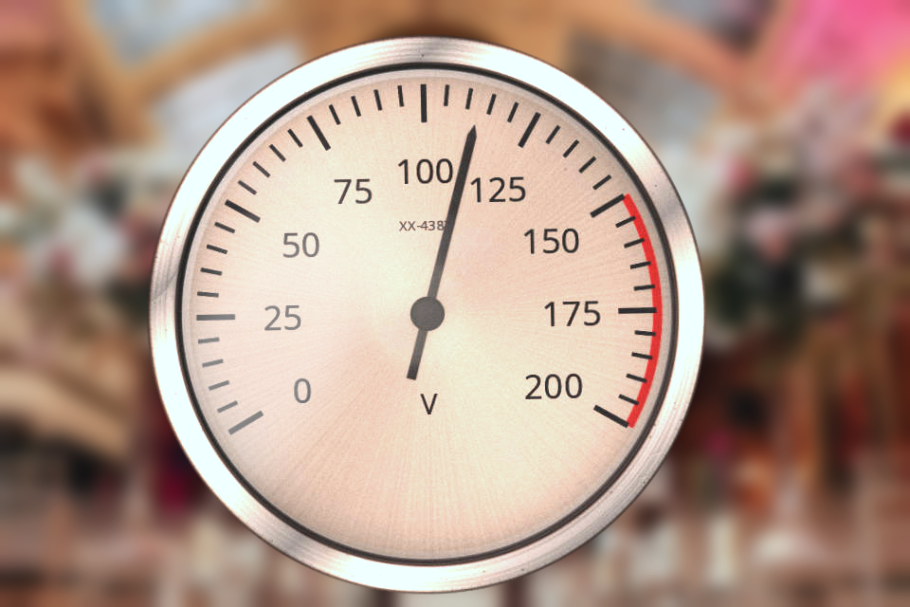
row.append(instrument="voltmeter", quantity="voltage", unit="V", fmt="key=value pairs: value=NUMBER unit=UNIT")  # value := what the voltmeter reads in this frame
value=112.5 unit=V
